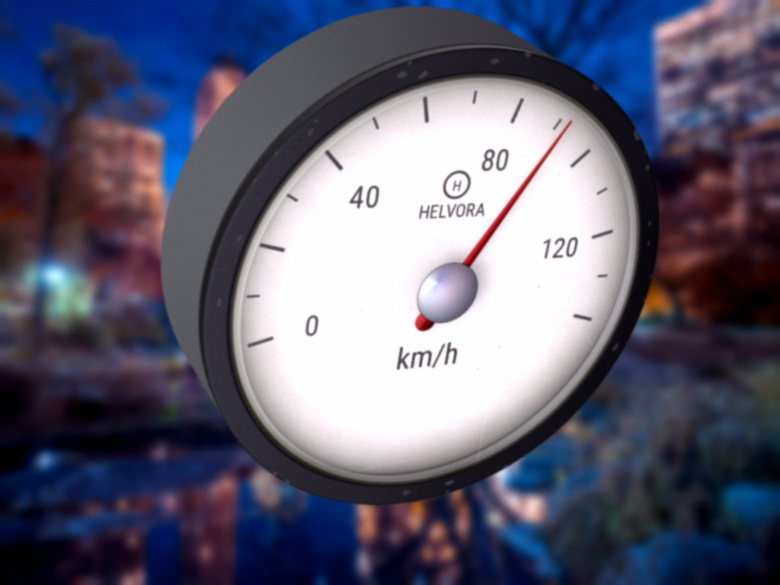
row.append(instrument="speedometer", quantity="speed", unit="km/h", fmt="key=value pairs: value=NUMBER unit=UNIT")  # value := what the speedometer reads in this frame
value=90 unit=km/h
